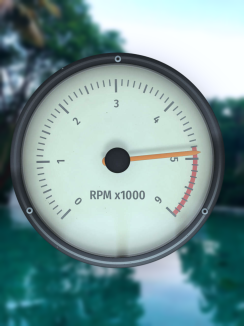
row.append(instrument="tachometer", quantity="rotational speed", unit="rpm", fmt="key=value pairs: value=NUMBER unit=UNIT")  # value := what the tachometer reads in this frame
value=4900 unit=rpm
